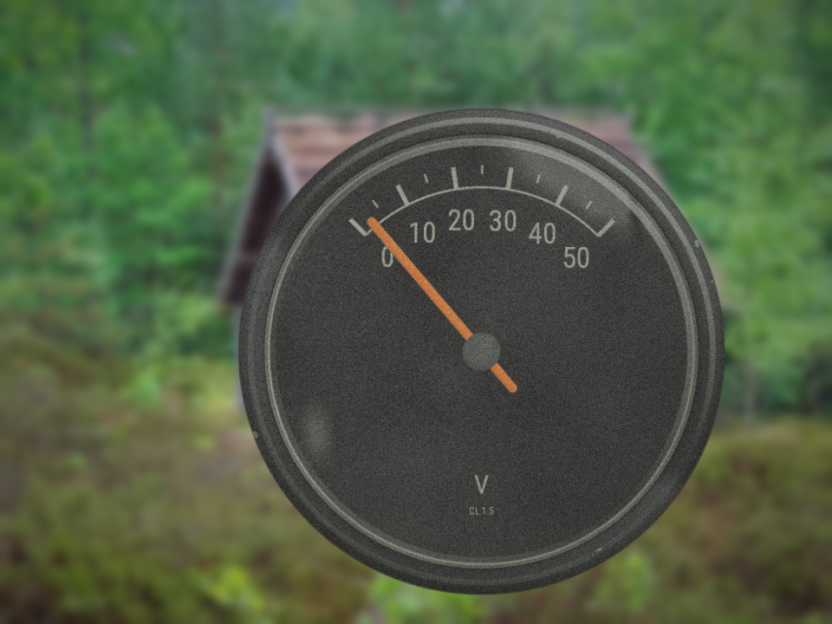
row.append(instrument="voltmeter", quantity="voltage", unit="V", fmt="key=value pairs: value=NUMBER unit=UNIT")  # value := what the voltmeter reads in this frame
value=2.5 unit=V
